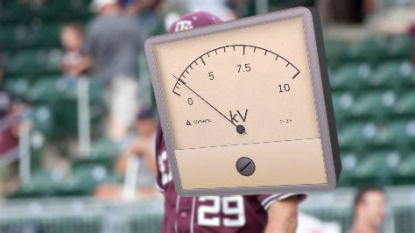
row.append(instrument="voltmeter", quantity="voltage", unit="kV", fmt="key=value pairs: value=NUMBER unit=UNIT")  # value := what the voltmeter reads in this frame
value=2.5 unit=kV
